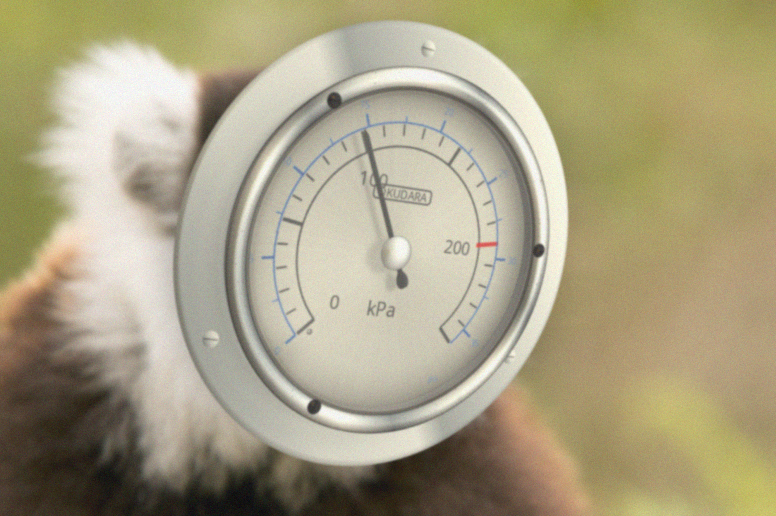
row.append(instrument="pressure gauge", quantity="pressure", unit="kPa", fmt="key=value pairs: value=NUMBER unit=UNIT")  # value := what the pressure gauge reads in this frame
value=100 unit=kPa
